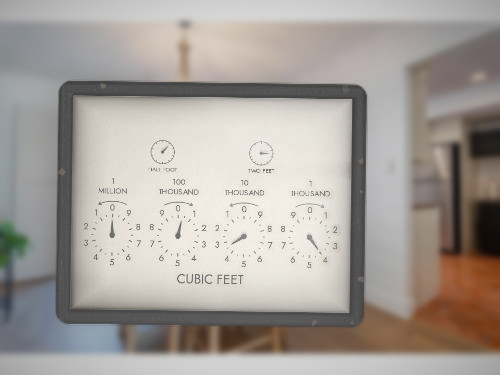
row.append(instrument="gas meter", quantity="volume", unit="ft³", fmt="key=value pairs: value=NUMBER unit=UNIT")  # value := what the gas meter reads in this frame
value=3400 unit=ft³
